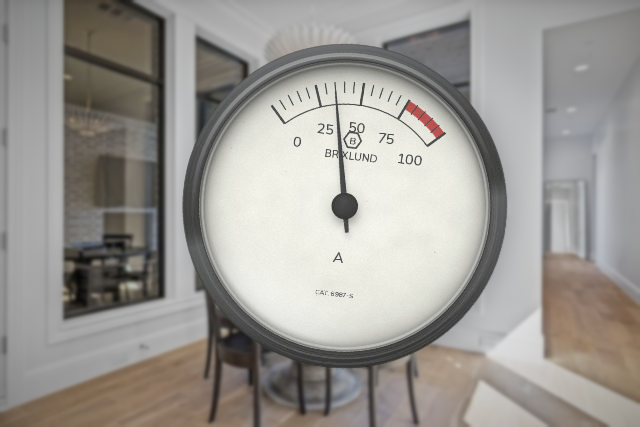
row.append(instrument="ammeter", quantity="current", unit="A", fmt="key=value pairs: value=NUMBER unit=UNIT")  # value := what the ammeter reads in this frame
value=35 unit=A
